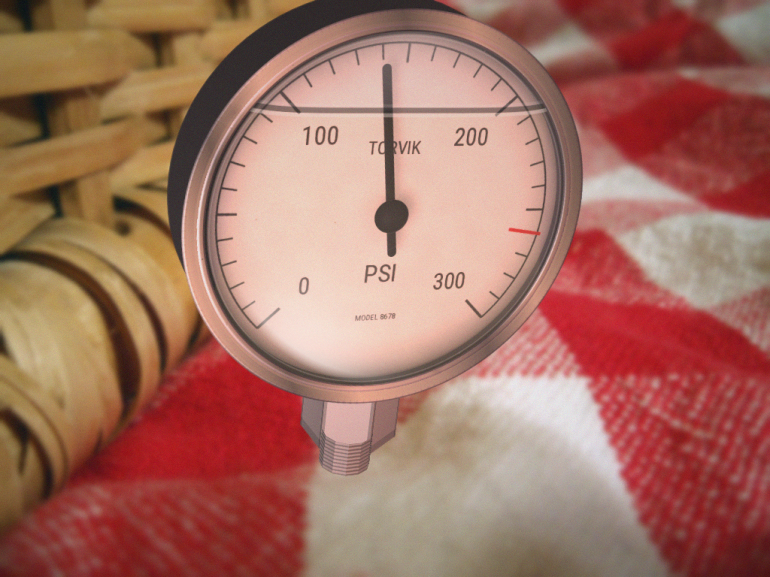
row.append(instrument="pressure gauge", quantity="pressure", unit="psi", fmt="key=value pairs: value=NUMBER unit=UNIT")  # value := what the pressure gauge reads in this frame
value=140 unit=psi
